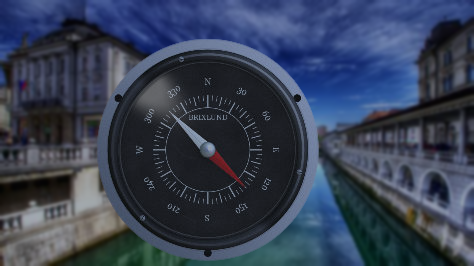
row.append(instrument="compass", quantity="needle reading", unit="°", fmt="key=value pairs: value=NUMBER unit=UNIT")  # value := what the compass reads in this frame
value=135 unit=°
